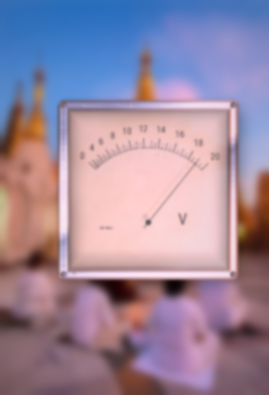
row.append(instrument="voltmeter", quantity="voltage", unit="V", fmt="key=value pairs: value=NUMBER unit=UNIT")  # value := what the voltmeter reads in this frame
value=19 unit=V
